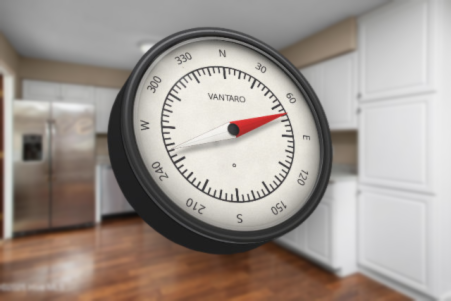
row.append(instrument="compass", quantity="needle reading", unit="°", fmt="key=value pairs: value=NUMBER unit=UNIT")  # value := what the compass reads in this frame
value=70 unit=°
